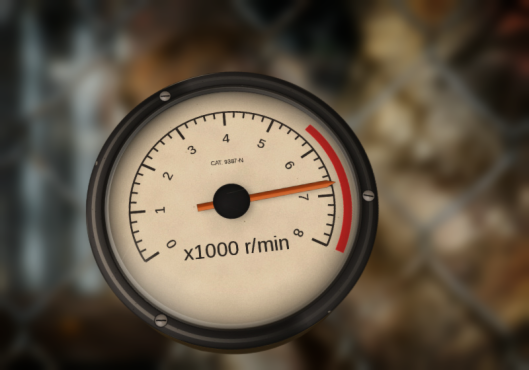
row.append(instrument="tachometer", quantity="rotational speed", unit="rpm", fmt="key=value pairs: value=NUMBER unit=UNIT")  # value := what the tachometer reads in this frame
value=6800 unit=rpm
